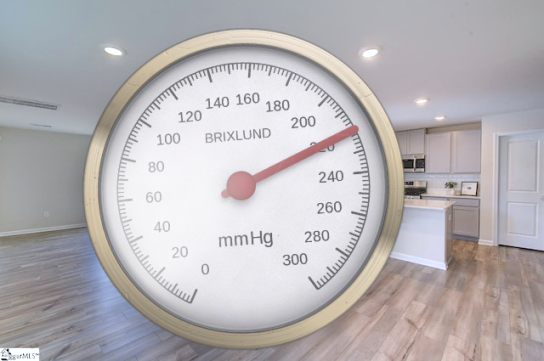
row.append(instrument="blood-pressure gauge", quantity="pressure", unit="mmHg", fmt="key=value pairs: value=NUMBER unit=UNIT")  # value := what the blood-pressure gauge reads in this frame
value=220 unit=mmHg
